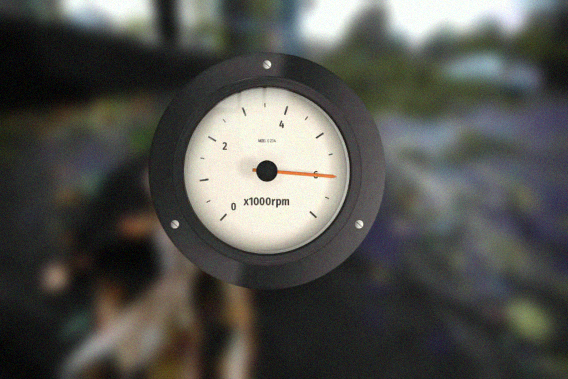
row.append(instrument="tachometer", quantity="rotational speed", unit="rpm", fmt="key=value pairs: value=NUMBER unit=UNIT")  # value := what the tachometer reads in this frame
value=6000 unit=rpm
